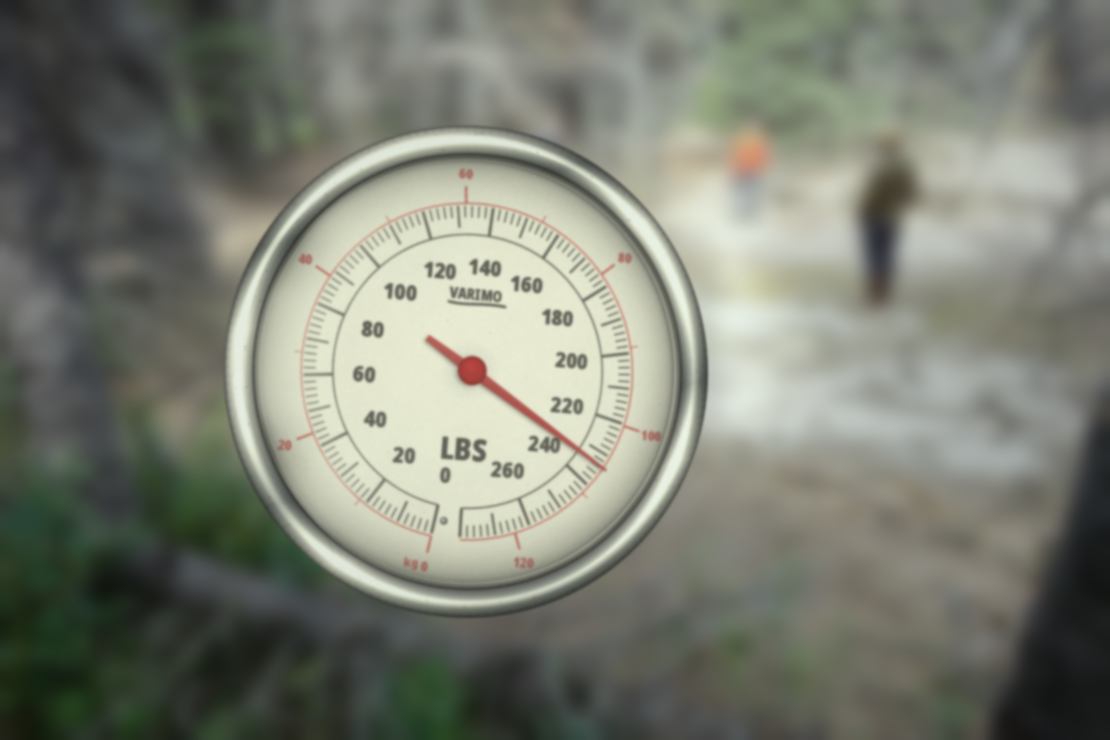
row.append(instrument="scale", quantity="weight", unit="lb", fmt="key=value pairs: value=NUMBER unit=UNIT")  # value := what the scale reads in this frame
value=234 unit=lb
